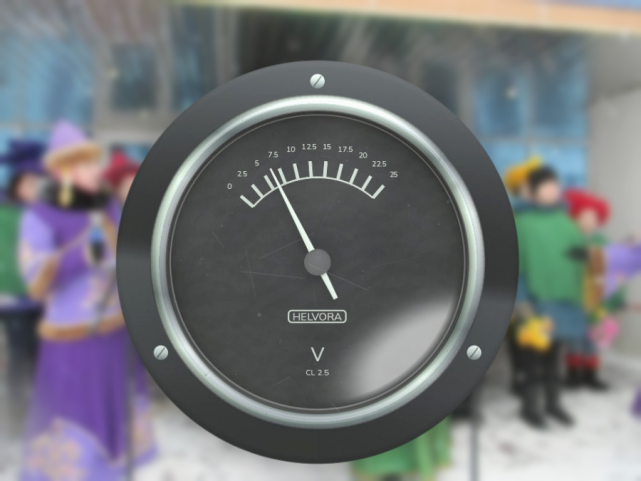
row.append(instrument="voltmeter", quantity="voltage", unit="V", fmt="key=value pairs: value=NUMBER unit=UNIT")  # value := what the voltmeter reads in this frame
value=6.25 unit=V
